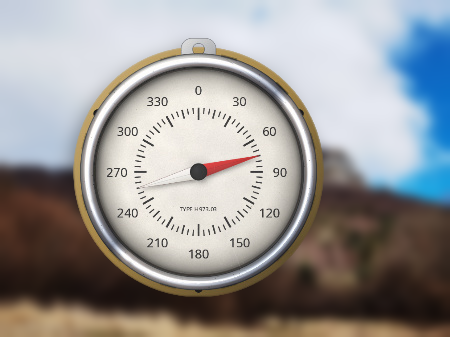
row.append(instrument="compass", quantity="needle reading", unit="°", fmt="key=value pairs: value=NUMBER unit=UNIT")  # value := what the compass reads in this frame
value=75 unit=°
